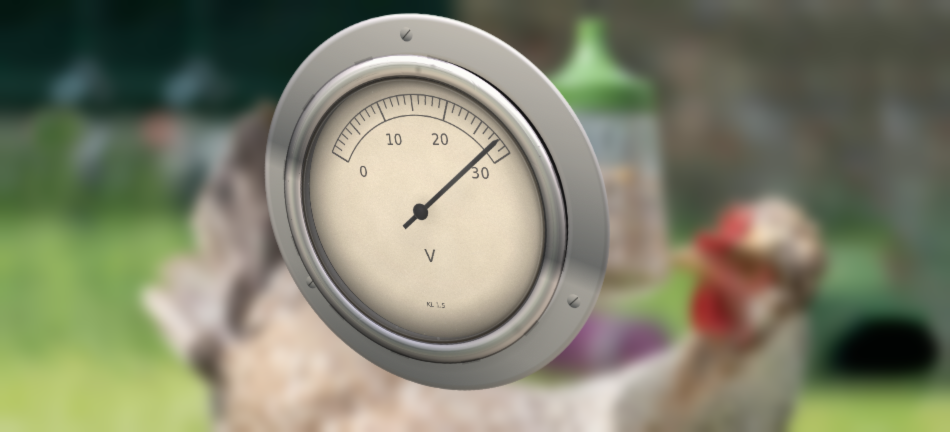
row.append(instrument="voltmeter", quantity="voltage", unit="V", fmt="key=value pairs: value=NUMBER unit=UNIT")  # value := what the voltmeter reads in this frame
value=28 unit=V
